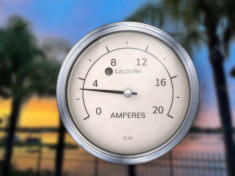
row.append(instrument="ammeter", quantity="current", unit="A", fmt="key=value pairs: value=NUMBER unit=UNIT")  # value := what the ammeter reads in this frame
value=3 unit=A
